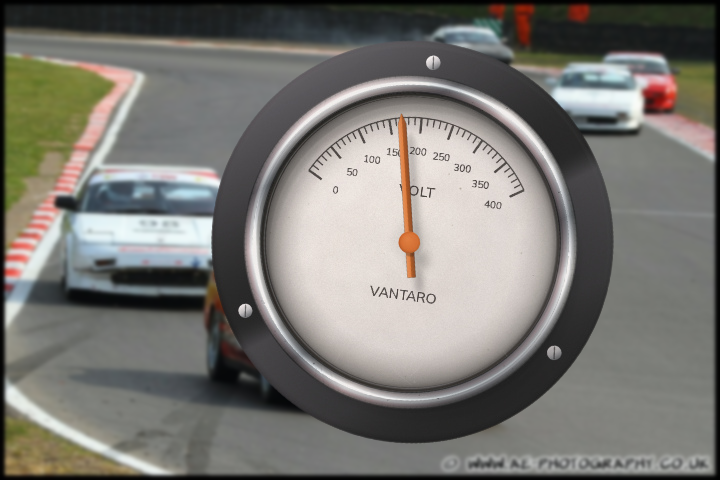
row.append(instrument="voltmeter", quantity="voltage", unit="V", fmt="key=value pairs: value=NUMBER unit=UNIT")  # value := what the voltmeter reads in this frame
value=170 unit=V
